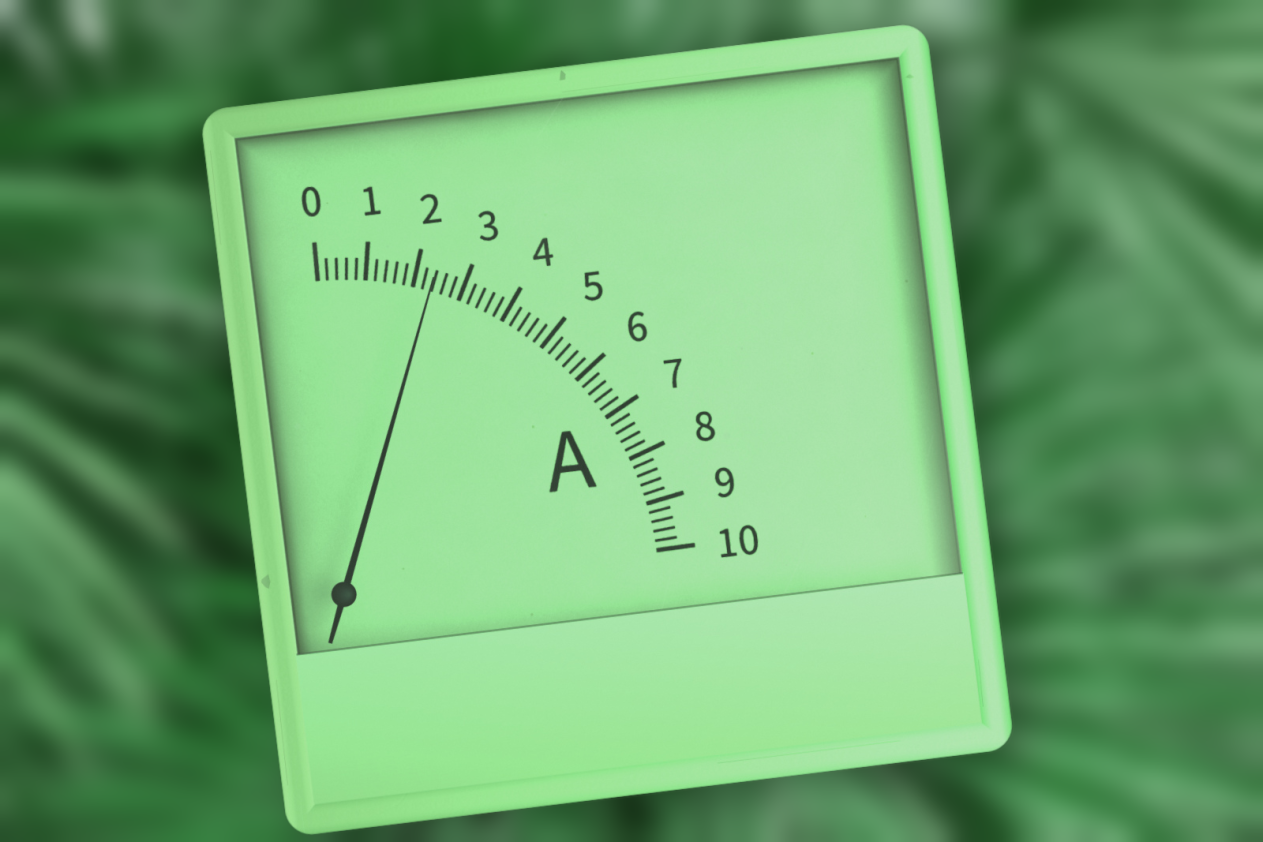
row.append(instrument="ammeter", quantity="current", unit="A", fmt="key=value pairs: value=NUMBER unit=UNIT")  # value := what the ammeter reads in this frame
value=2.4 unit=A
